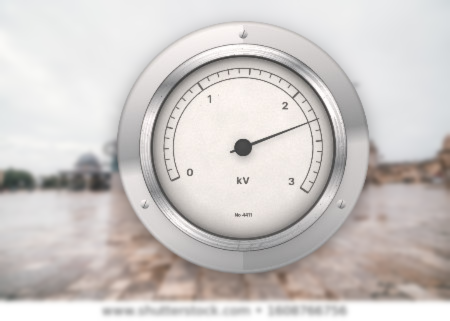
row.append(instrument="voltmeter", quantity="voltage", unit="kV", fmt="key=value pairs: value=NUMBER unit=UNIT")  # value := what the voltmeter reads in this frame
value=2.3 unit=kV
